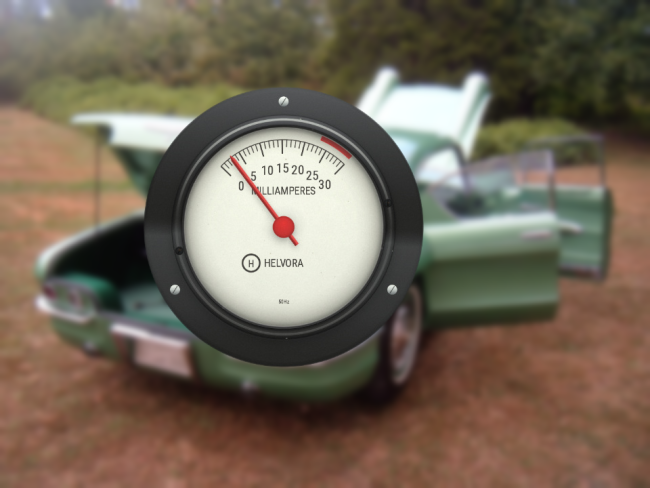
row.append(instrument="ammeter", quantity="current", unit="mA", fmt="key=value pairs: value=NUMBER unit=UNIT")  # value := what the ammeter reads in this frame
value=3 unit=mA
